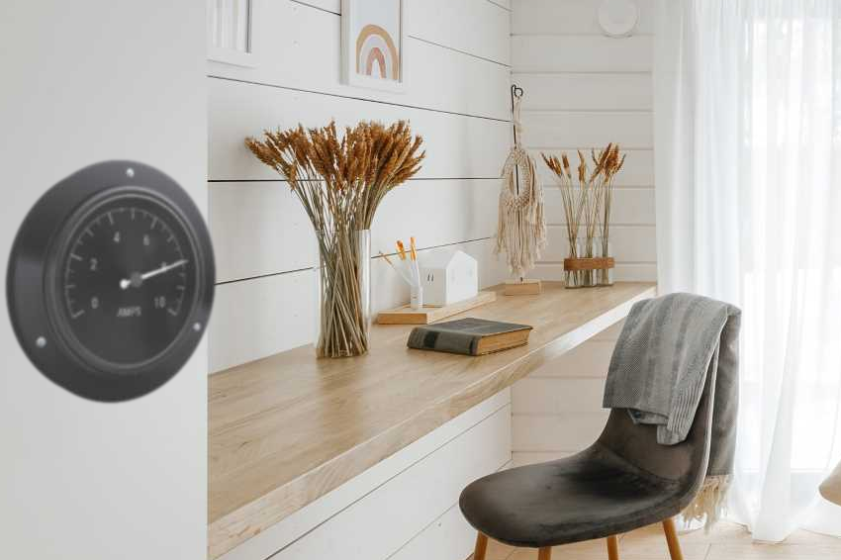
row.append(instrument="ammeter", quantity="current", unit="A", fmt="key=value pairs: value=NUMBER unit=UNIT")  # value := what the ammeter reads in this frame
value=8 unit=A
